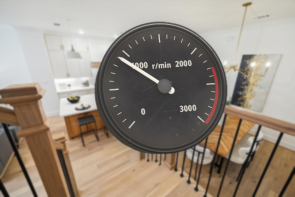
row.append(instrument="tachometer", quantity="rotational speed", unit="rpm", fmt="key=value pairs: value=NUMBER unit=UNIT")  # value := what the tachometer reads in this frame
value=900 unit=rpm
